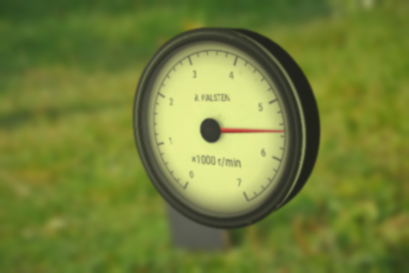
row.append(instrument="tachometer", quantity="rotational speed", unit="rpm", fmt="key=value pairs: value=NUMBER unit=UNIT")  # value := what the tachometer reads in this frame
value=5500 unit=rpm
